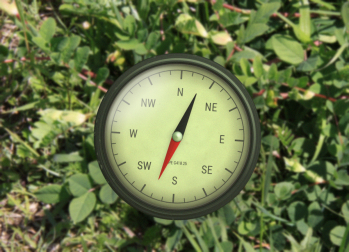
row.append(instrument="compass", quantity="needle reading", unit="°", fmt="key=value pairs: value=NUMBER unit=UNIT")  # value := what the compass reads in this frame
value=200 unit=°
